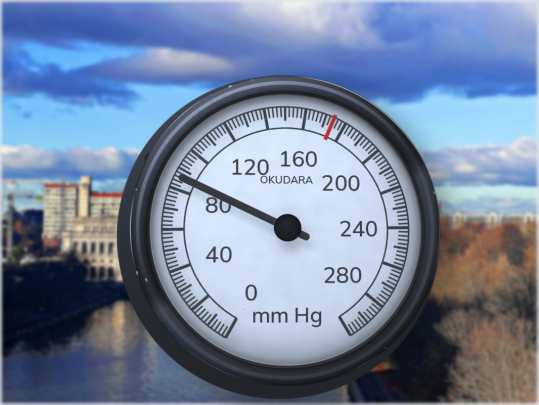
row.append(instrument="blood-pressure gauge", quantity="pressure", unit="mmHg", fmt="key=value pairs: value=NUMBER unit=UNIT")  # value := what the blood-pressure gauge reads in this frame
value=86 unit=mmHg
